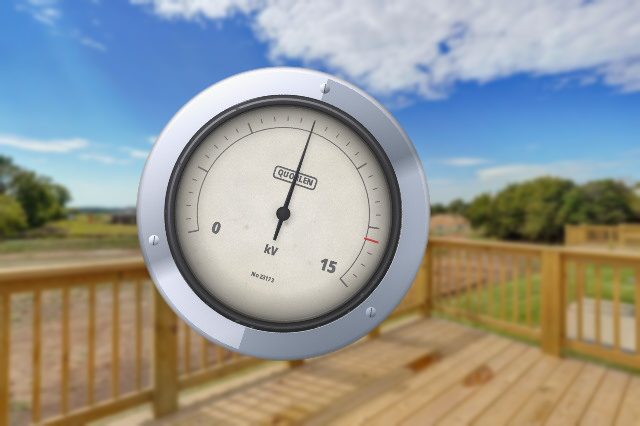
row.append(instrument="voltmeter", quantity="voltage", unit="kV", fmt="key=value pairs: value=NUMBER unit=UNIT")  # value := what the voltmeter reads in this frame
value=7.5 unit=kV
